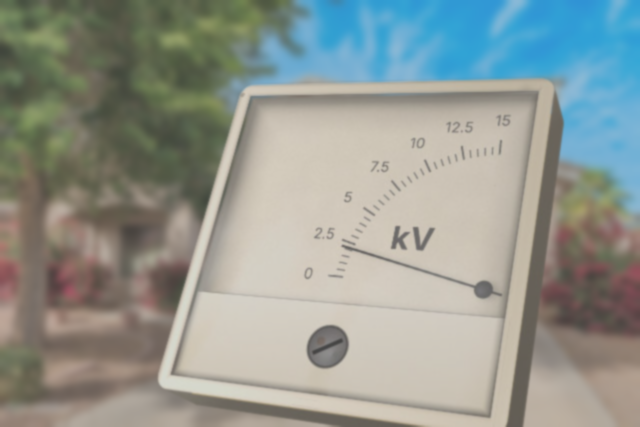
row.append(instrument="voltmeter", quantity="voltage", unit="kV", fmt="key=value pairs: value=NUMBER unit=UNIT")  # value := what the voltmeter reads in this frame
value=2 unit=kV
